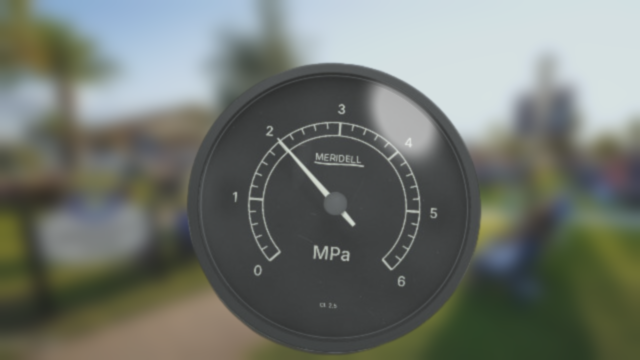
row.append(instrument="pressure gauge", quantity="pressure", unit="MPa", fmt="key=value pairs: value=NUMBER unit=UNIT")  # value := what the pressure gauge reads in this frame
value=2 unit=MPa
